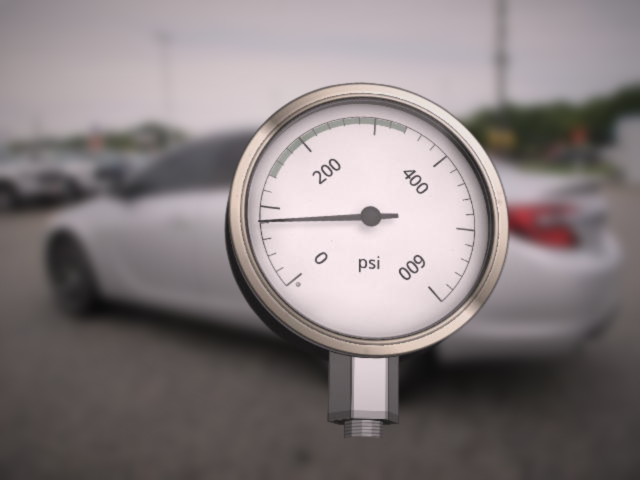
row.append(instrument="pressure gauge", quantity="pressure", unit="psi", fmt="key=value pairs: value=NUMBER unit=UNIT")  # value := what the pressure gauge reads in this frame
value=80 unit=psi
